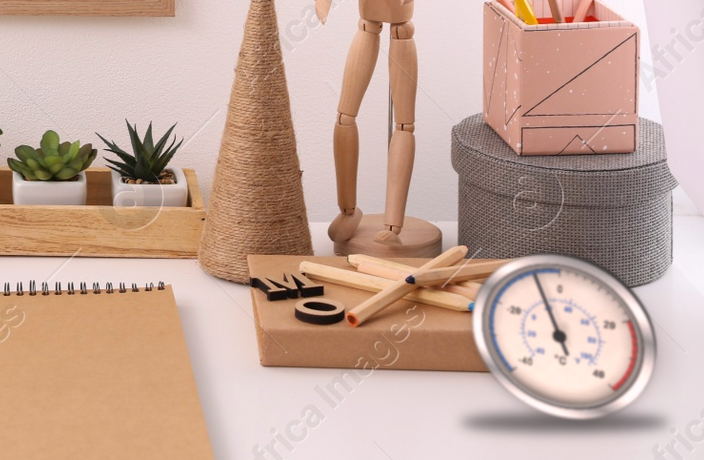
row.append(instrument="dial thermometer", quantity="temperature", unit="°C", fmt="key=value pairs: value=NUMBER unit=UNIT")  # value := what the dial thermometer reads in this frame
value=-6 unit=°C
